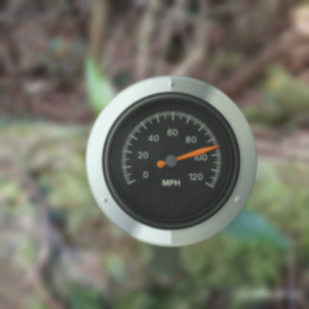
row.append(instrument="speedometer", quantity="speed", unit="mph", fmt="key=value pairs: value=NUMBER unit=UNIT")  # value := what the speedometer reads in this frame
value=95 unit=mph
